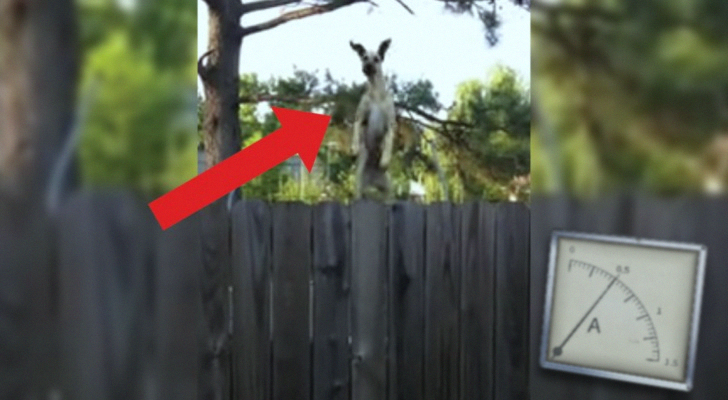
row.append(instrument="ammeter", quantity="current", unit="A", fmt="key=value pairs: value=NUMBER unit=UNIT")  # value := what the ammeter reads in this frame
value=0.5 unit=A
